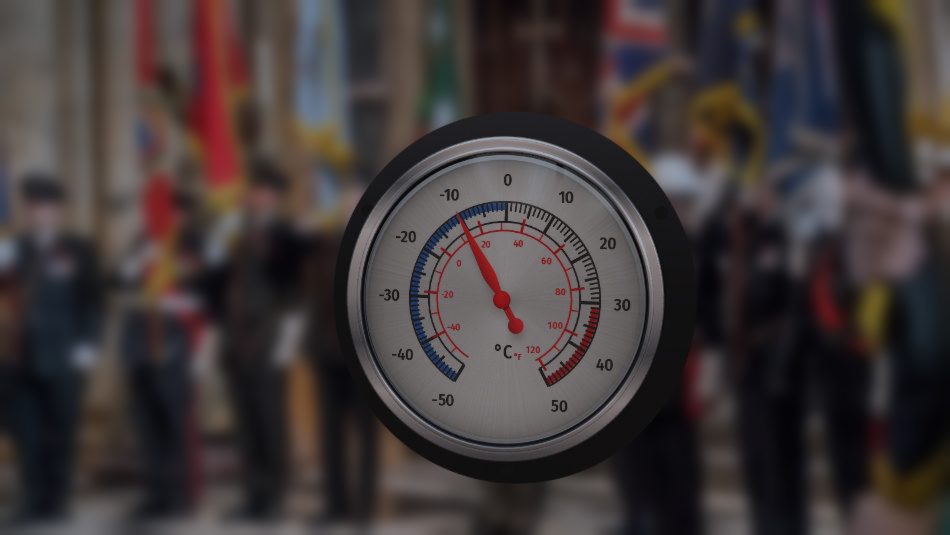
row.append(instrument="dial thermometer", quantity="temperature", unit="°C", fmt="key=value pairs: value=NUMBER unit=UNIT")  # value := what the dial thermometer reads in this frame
value=-10 unit=°C
